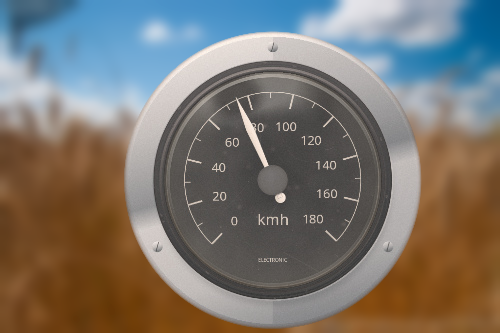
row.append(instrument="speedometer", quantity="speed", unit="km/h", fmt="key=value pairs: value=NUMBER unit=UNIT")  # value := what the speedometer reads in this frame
value=75 unit=km/h
